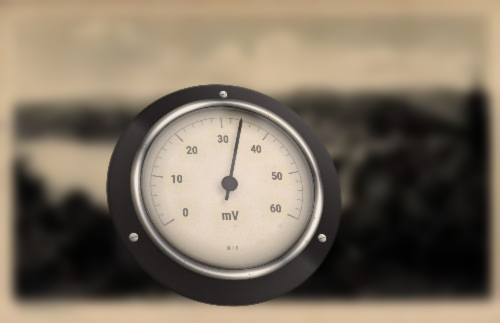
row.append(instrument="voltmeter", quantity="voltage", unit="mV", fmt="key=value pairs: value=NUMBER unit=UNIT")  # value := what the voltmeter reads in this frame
value=34 unit=mV
